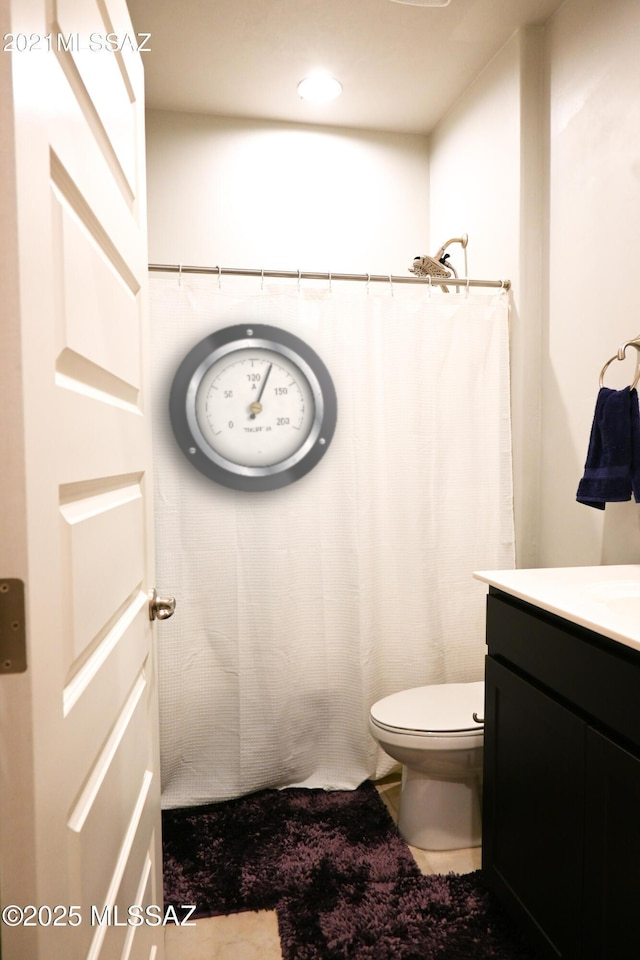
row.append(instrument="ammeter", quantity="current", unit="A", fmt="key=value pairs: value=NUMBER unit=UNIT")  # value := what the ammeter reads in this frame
value=120 unit=A
